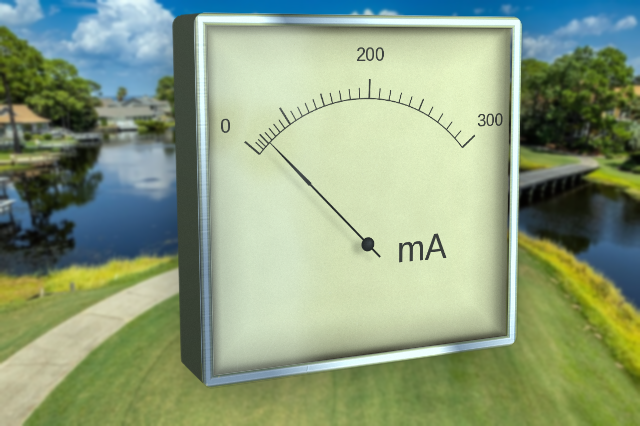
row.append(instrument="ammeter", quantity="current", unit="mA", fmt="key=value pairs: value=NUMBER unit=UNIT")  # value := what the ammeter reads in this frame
value=50 unit=mA
